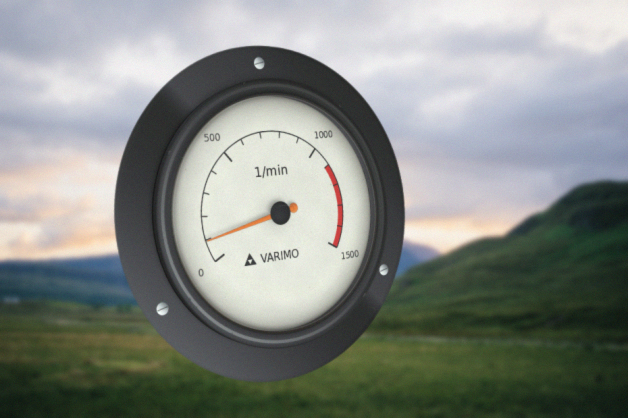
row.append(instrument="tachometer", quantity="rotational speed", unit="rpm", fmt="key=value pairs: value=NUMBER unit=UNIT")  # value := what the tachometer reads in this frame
value=100 unit=rpm
